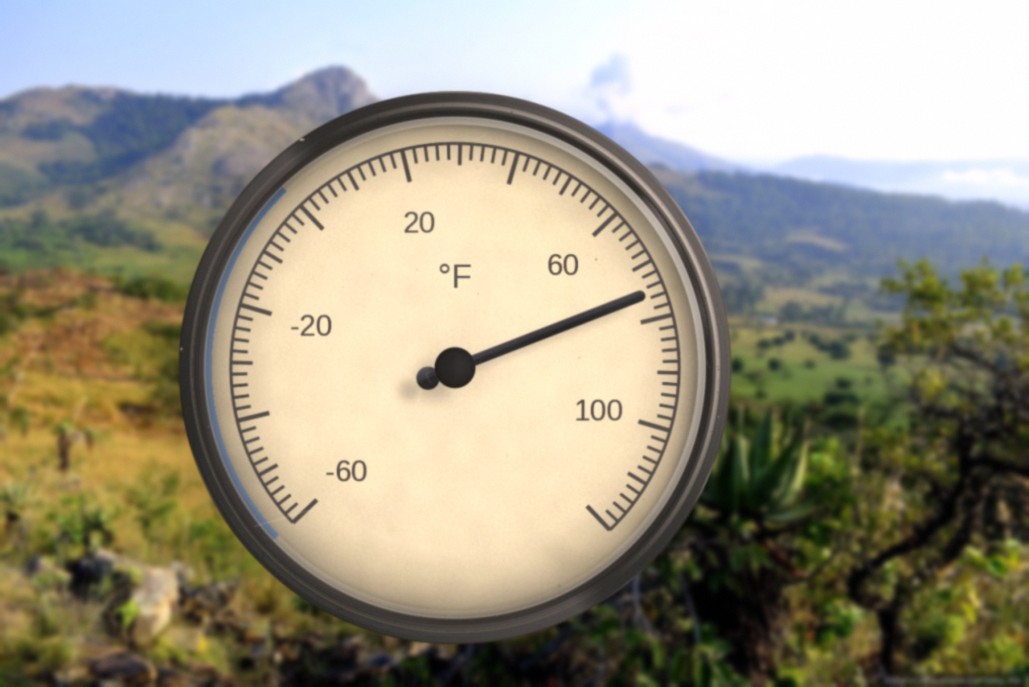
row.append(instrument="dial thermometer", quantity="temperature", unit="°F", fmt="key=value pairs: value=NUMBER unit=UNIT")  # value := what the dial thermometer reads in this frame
value=75 unit=°F
